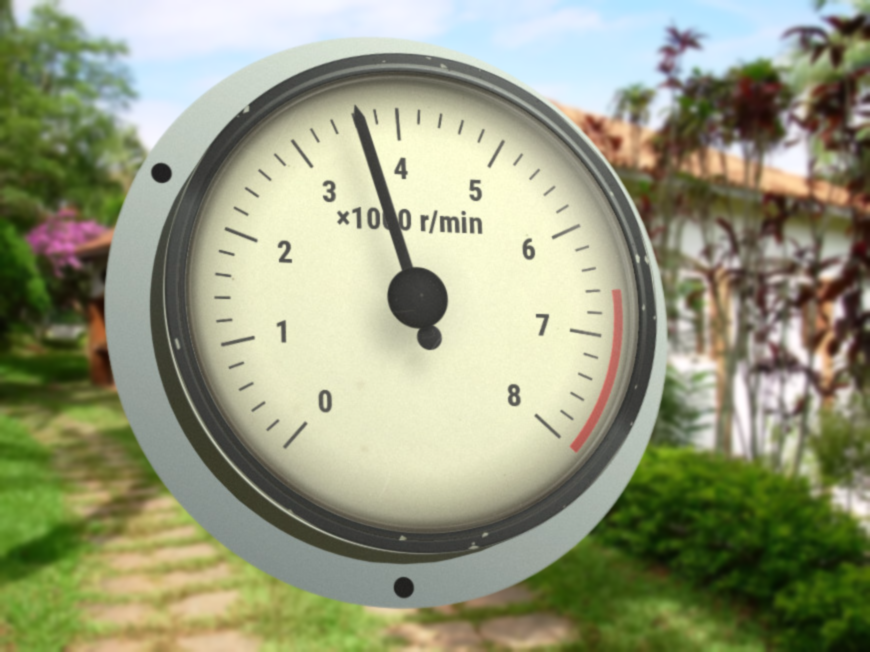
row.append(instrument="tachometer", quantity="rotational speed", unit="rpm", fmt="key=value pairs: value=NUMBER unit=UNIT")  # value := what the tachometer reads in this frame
value=3600 unit=rpm
